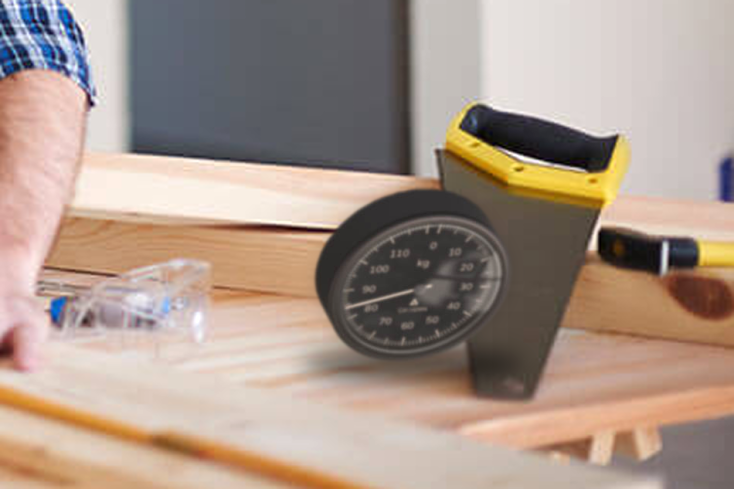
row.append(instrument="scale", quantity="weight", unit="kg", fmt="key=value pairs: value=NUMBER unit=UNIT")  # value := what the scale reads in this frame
value=85 unit=kg
